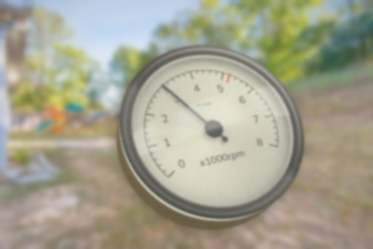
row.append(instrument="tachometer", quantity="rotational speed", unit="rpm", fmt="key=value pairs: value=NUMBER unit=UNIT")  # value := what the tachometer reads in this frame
value=3000 unit=rpm
